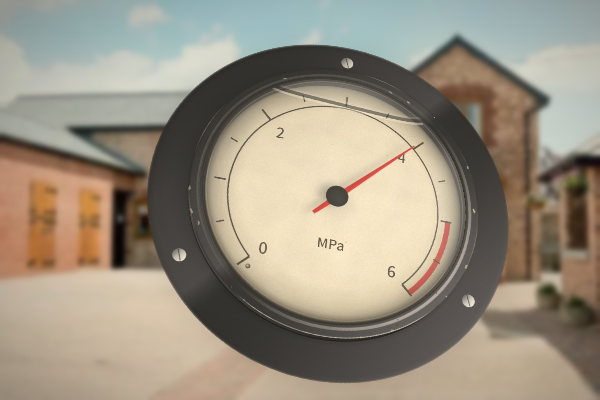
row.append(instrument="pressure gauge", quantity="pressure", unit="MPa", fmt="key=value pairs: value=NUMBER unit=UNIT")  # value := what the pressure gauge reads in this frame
value=4 unit=MPa
